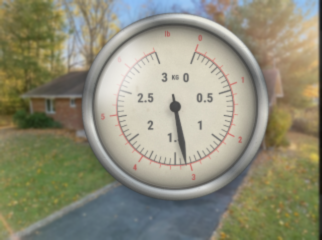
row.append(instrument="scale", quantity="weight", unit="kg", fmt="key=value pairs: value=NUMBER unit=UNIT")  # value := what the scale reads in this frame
value=1.4 unit=kg
